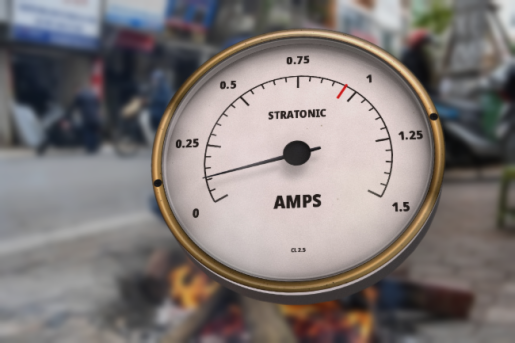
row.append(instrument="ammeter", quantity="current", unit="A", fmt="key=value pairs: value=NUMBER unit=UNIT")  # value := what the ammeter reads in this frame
value=0.1 unit=A
